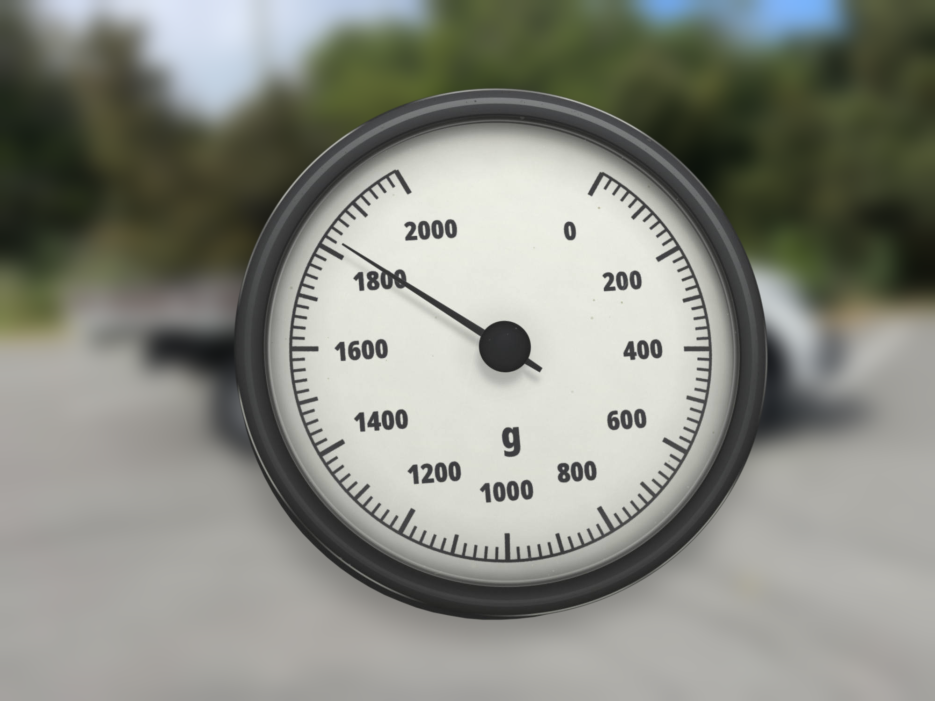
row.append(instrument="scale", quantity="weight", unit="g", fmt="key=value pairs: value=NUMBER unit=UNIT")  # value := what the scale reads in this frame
value=1820 unit=g
